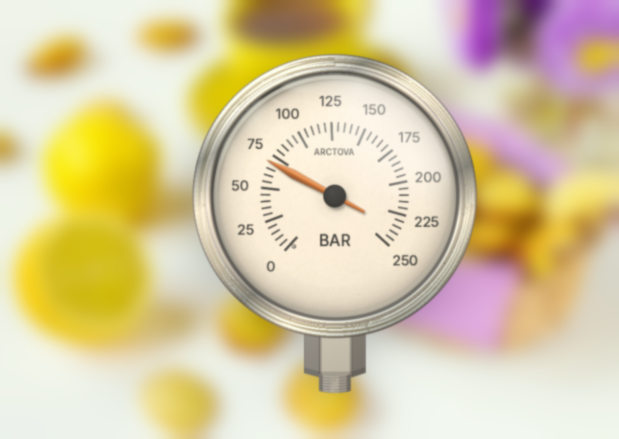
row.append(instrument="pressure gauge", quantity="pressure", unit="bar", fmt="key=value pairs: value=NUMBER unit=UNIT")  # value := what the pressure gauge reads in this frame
value=70 unit=bar
